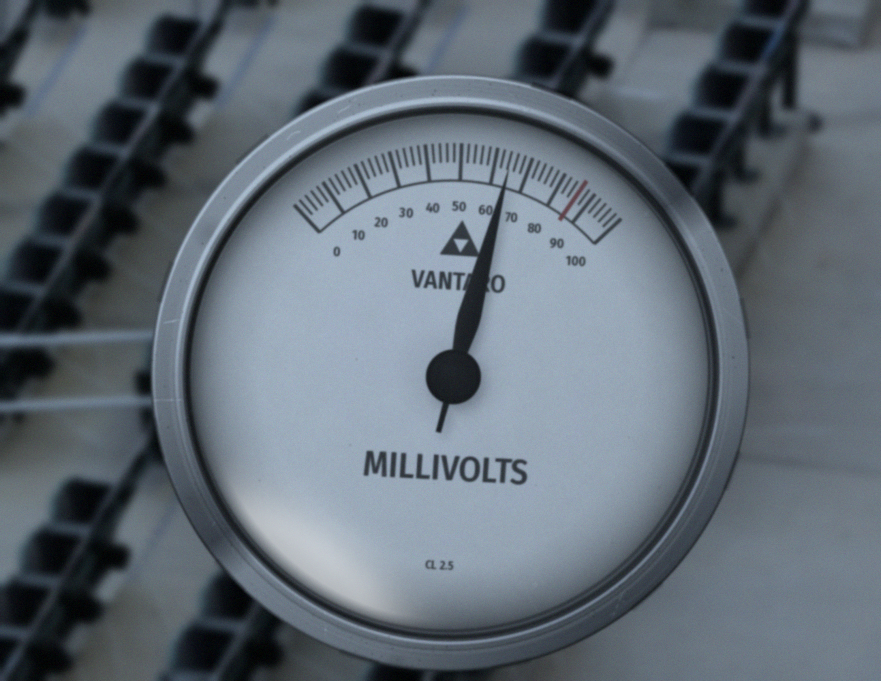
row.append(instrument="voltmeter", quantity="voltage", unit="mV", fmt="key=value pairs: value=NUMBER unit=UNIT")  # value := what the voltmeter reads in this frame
value=64 unit=mV
